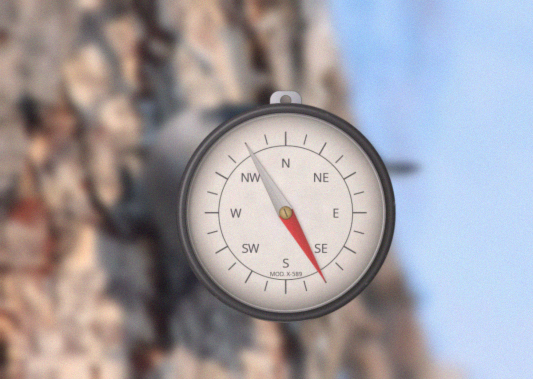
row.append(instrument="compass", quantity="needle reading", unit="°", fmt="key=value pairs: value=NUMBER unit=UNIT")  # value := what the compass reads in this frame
value=150 unit=°
